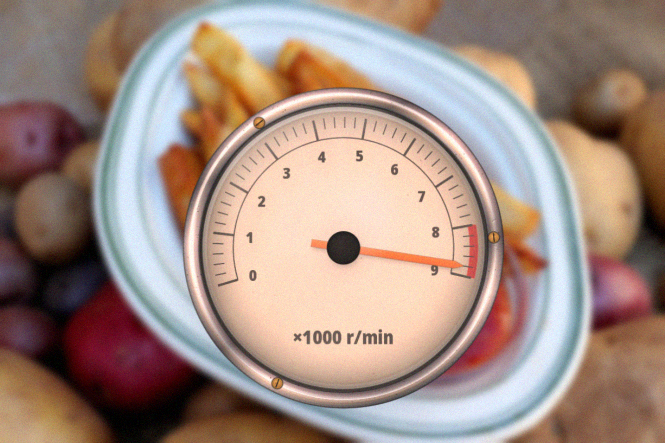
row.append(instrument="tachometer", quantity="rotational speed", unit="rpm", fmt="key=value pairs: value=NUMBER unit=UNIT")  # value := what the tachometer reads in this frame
value=8800 unit=rpm
